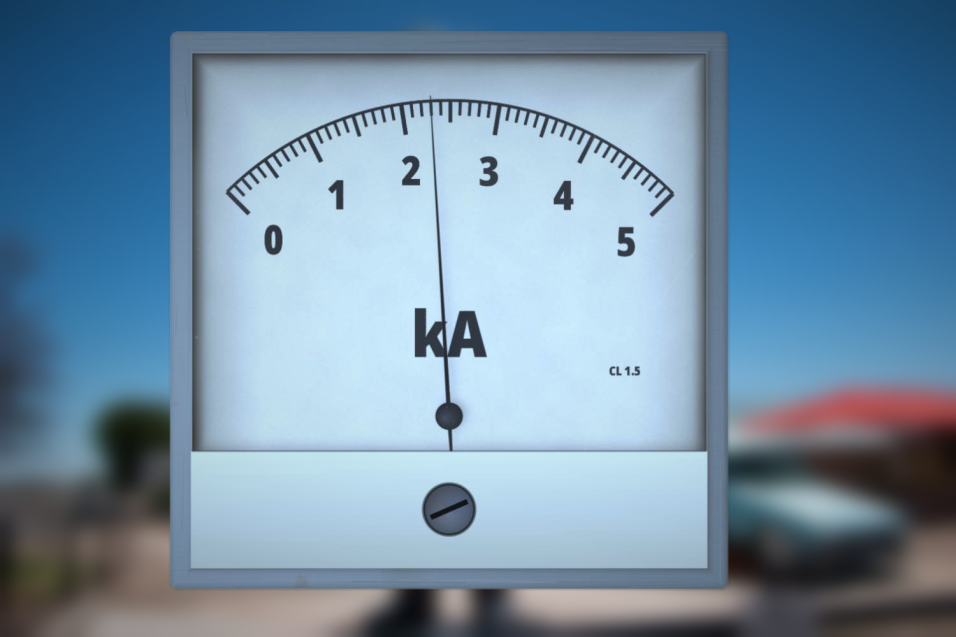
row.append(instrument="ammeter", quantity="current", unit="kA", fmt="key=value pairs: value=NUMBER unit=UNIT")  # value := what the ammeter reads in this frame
value=2.3 unit=kA
